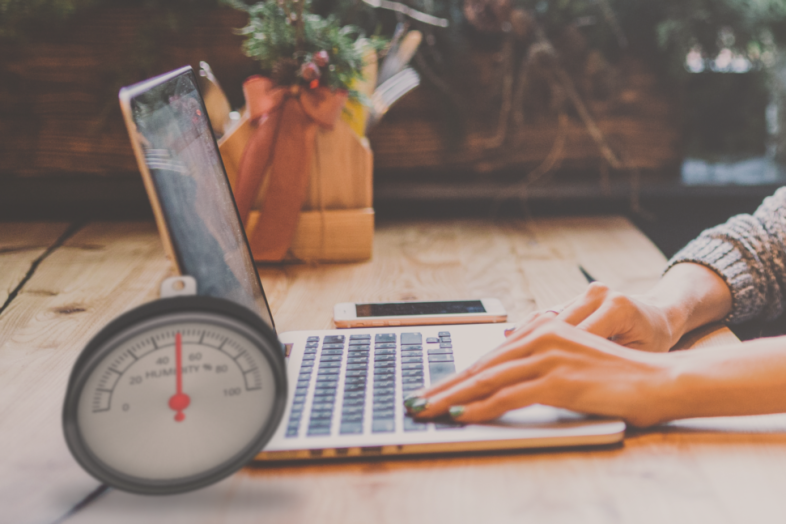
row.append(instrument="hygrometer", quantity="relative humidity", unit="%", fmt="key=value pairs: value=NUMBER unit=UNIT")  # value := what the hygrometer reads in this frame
value=50 unit=%
